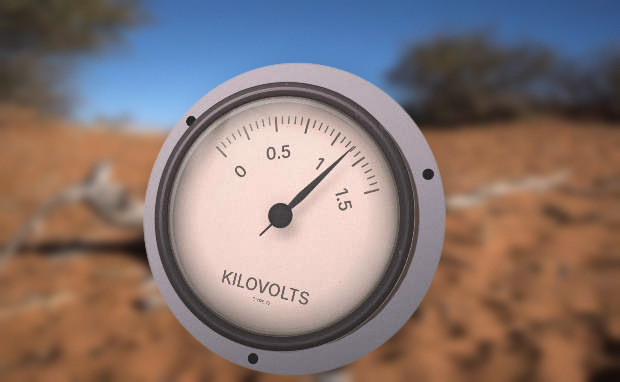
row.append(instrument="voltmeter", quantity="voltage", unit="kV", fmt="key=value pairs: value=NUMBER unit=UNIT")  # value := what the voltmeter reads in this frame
value=1.15 unit=kV
